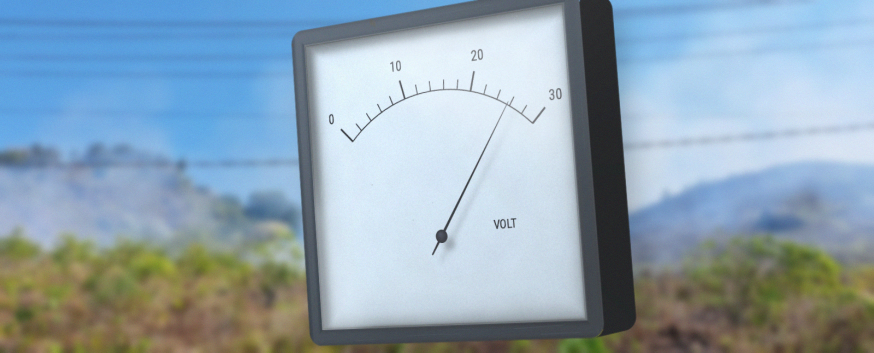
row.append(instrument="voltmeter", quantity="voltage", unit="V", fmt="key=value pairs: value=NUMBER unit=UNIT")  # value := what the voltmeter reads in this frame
value=26 unit=V
